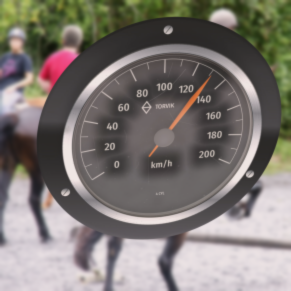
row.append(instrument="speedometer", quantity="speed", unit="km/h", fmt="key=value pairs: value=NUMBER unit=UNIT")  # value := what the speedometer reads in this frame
value=130 unit=km/h
